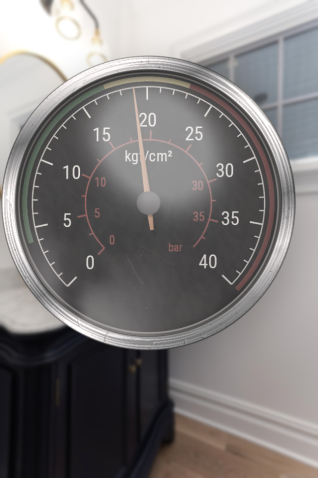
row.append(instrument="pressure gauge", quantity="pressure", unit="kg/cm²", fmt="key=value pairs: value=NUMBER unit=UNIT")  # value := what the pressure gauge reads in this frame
value=19 unit=kg/cm²
